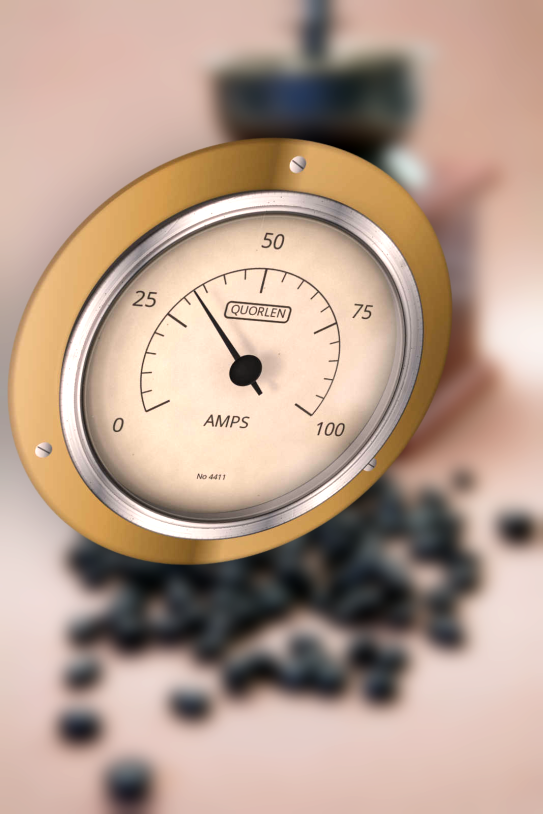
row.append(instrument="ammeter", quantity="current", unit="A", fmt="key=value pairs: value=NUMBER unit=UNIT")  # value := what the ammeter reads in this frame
value=32.5 unit=A
